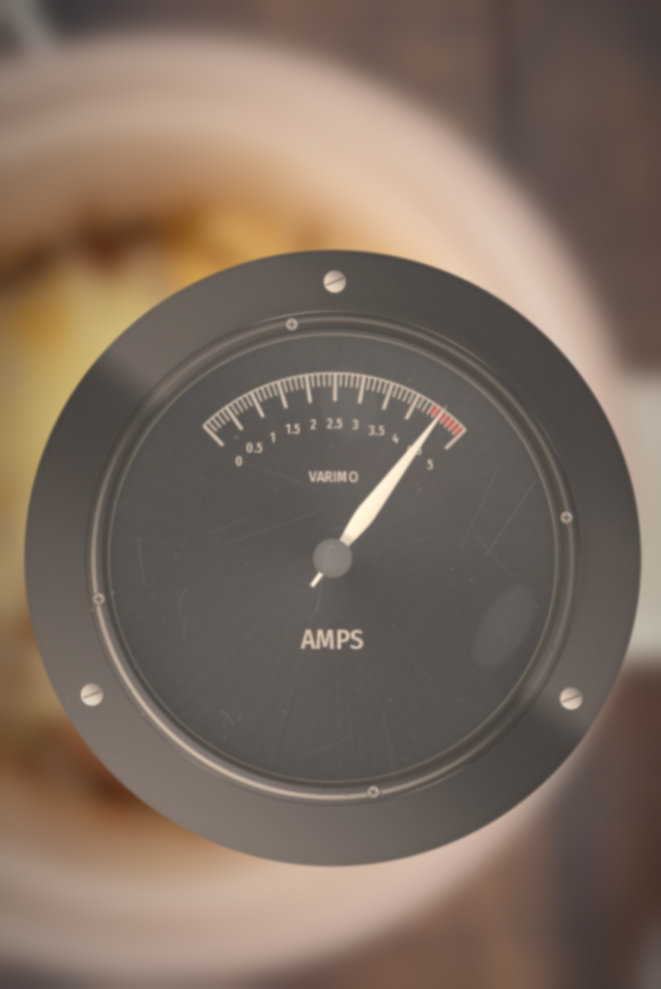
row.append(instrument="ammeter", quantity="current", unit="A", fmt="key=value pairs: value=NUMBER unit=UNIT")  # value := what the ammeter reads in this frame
value=4.5 unit=A
